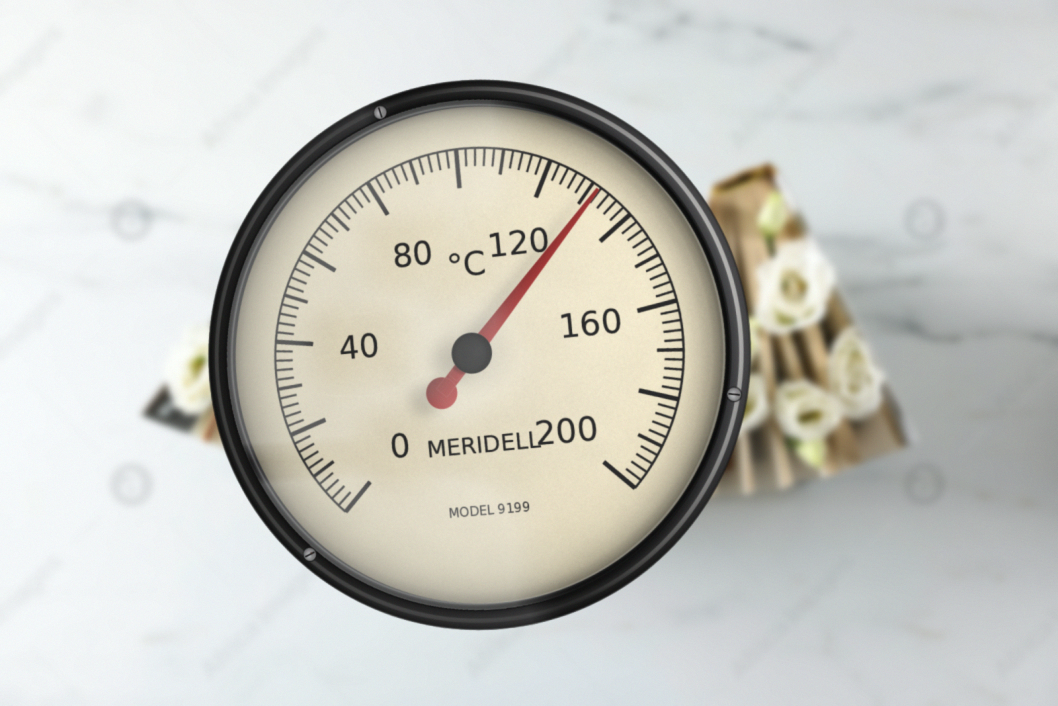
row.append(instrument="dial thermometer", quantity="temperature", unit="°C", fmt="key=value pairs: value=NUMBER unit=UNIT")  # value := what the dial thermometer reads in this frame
value=132 unit=°C
